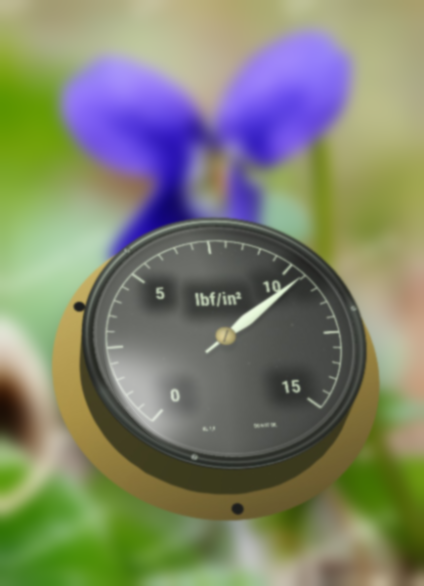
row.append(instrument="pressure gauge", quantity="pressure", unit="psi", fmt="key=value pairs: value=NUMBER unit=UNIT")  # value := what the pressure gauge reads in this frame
value=10.5 unit=psi
